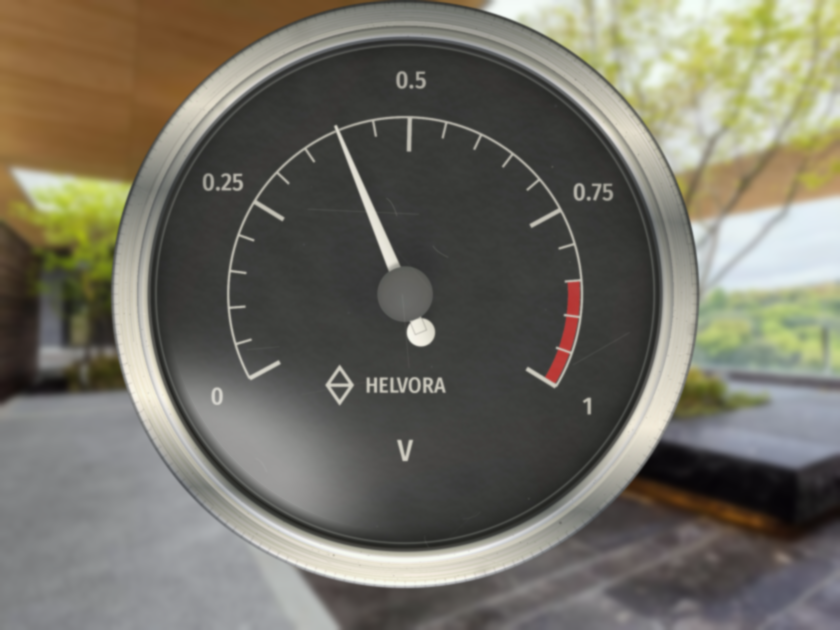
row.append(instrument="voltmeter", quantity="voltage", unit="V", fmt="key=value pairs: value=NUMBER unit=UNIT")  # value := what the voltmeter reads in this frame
value=0.4 unit=V
